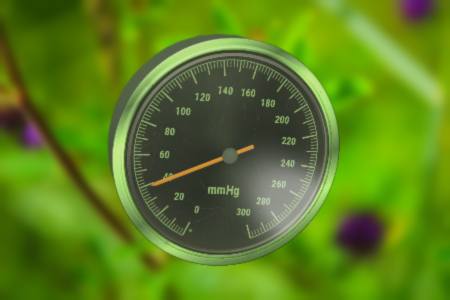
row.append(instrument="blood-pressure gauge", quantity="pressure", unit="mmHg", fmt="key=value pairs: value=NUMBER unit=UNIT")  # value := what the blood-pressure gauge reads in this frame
value=40 unit=mmHg
